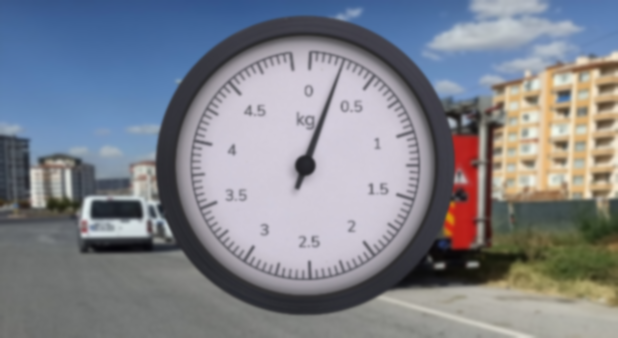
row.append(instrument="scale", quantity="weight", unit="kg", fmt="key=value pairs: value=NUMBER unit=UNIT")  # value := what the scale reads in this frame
value=0.25 unit=kg
